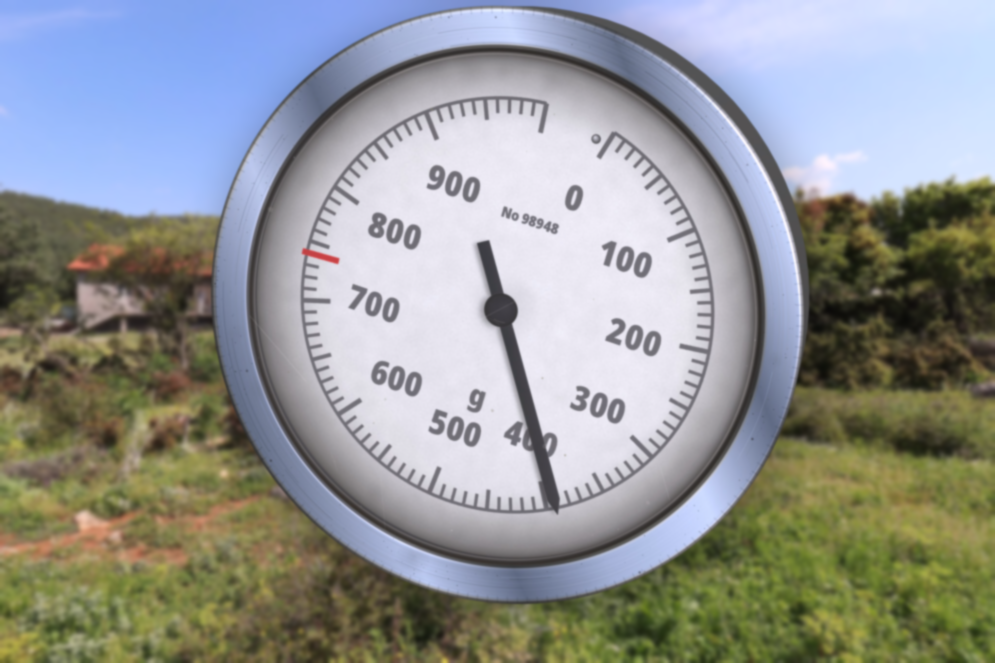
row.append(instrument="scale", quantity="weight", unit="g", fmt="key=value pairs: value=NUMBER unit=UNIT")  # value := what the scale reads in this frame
value=390 unit=g
